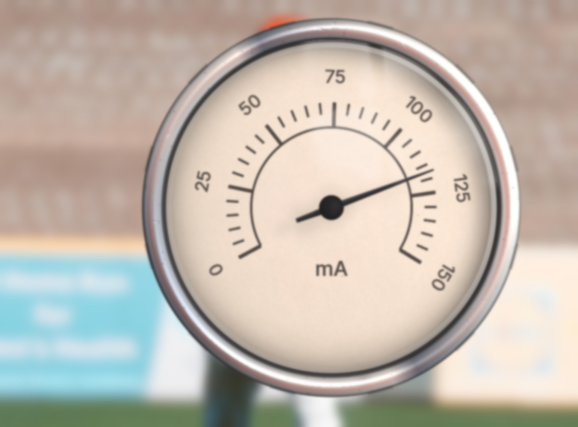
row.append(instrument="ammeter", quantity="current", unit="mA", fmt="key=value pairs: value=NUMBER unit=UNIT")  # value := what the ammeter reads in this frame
value=117.5 unit=mA
